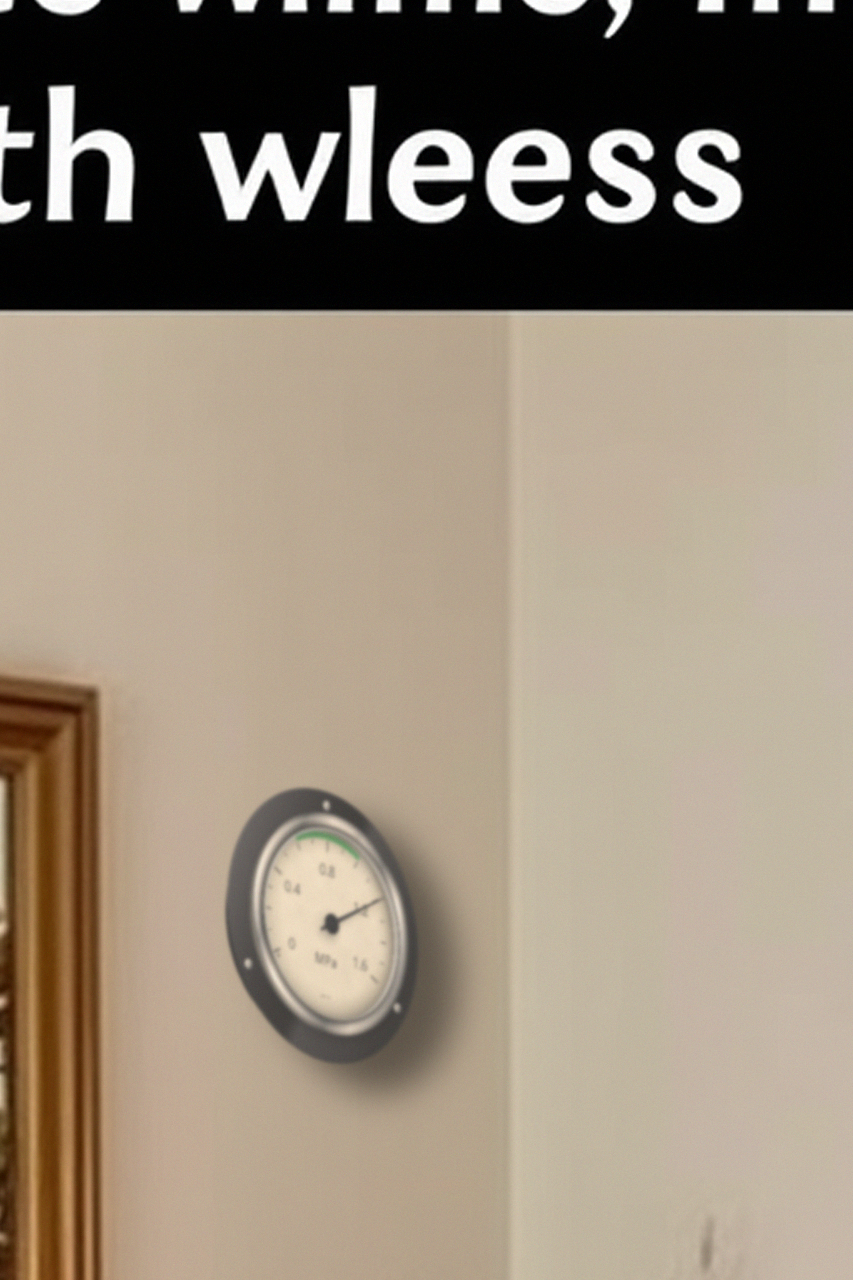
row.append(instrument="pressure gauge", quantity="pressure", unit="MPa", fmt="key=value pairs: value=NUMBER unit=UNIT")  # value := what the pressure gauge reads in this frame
value=1.2 unit=MPa
